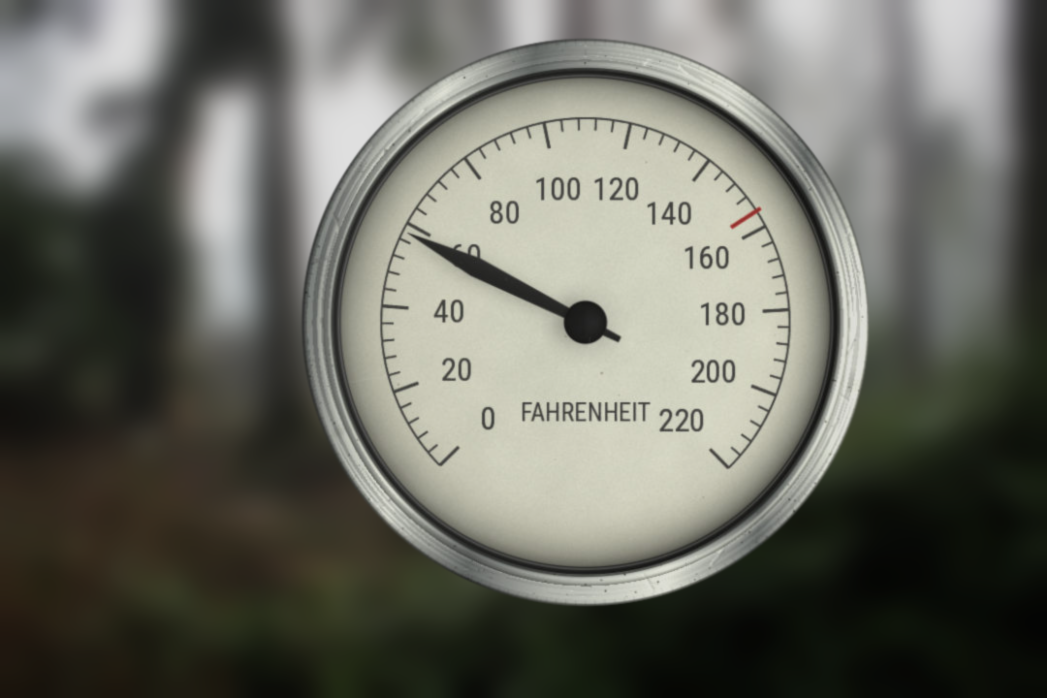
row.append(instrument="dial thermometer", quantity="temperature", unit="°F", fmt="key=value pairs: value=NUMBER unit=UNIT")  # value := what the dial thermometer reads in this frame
value=58 unit=°F
